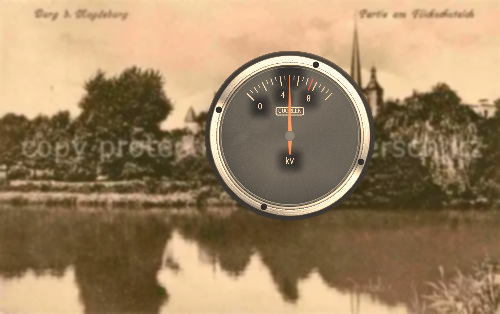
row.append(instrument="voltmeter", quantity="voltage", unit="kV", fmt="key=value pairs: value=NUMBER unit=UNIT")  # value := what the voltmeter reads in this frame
value=5 unit=kV
